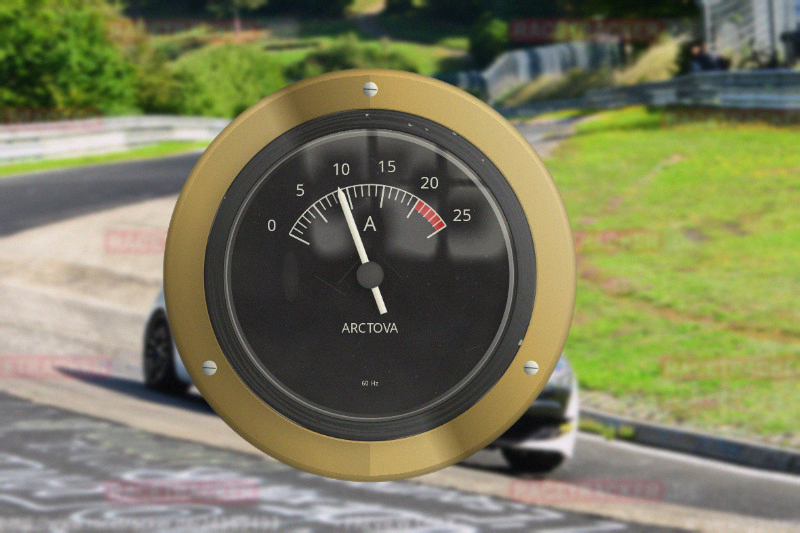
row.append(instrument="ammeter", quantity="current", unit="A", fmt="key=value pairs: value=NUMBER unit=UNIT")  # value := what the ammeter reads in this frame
value=9 unit=A
